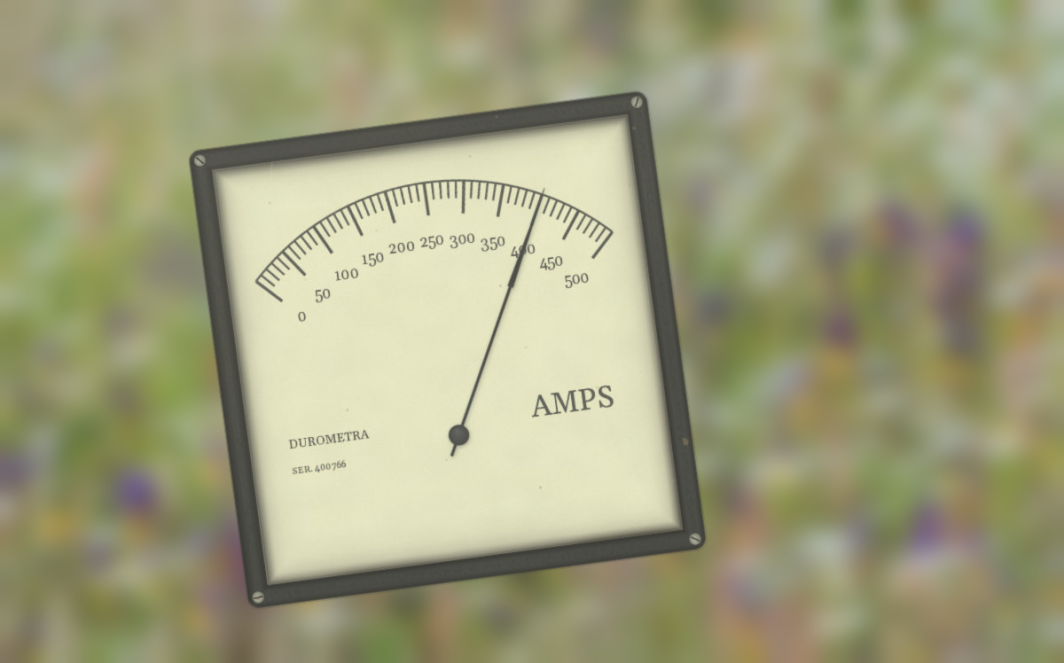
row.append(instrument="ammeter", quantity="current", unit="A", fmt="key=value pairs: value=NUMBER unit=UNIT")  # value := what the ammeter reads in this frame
value=400 unit=A
